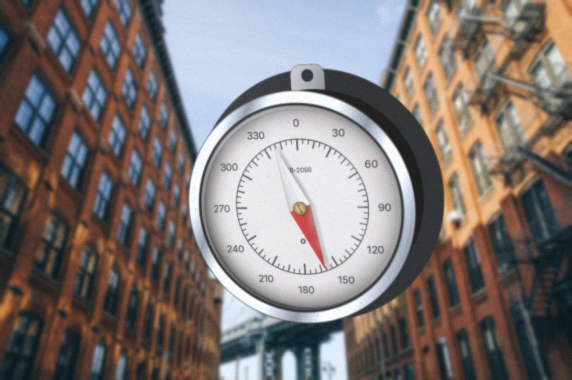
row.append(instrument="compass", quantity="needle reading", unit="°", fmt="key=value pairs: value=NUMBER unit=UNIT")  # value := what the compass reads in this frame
value=160 unit=°
